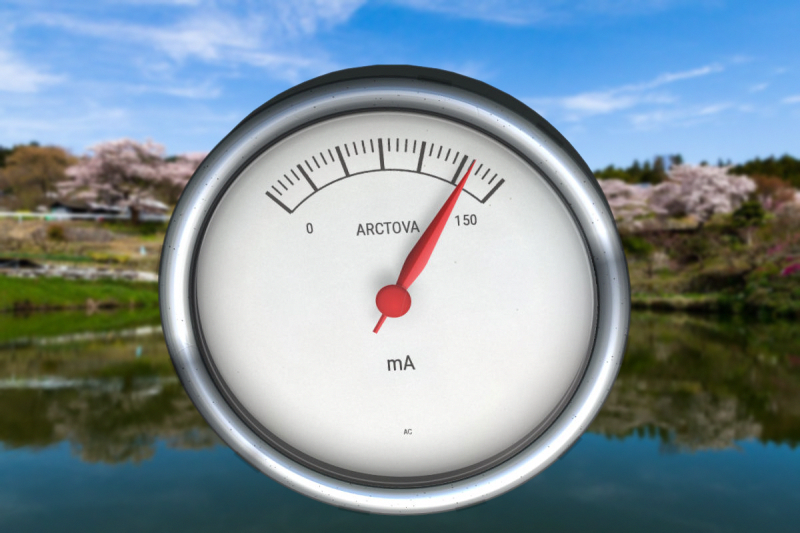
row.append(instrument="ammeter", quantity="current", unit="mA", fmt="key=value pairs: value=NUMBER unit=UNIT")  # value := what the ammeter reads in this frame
value=130 unit=mA
